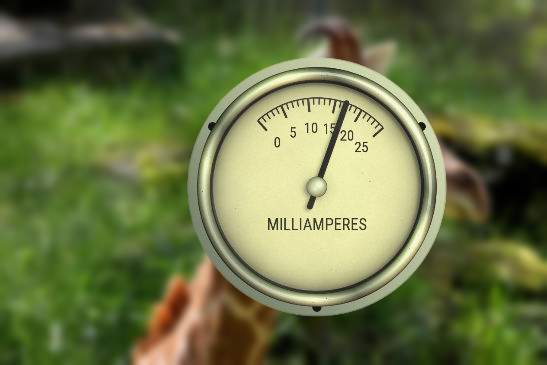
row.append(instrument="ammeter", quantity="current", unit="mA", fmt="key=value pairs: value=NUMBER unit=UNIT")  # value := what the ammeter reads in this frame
value=17 unit=mA
